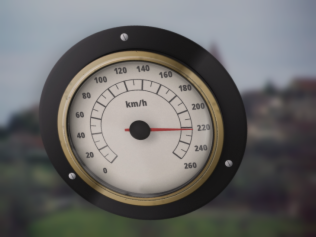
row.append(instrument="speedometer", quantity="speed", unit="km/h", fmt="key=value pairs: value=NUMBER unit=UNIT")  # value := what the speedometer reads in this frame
value=220 unit=km/h
